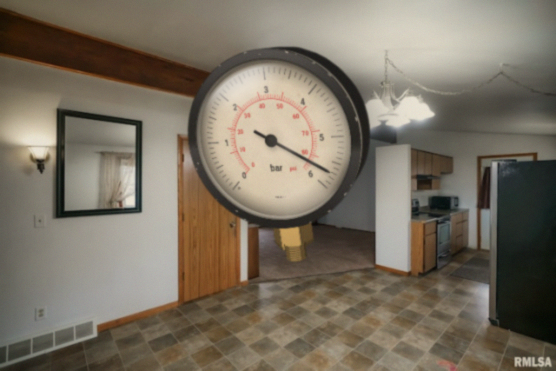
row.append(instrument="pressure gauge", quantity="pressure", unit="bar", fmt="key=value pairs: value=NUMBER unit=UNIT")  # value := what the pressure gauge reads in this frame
value=5.7 unit=bar
